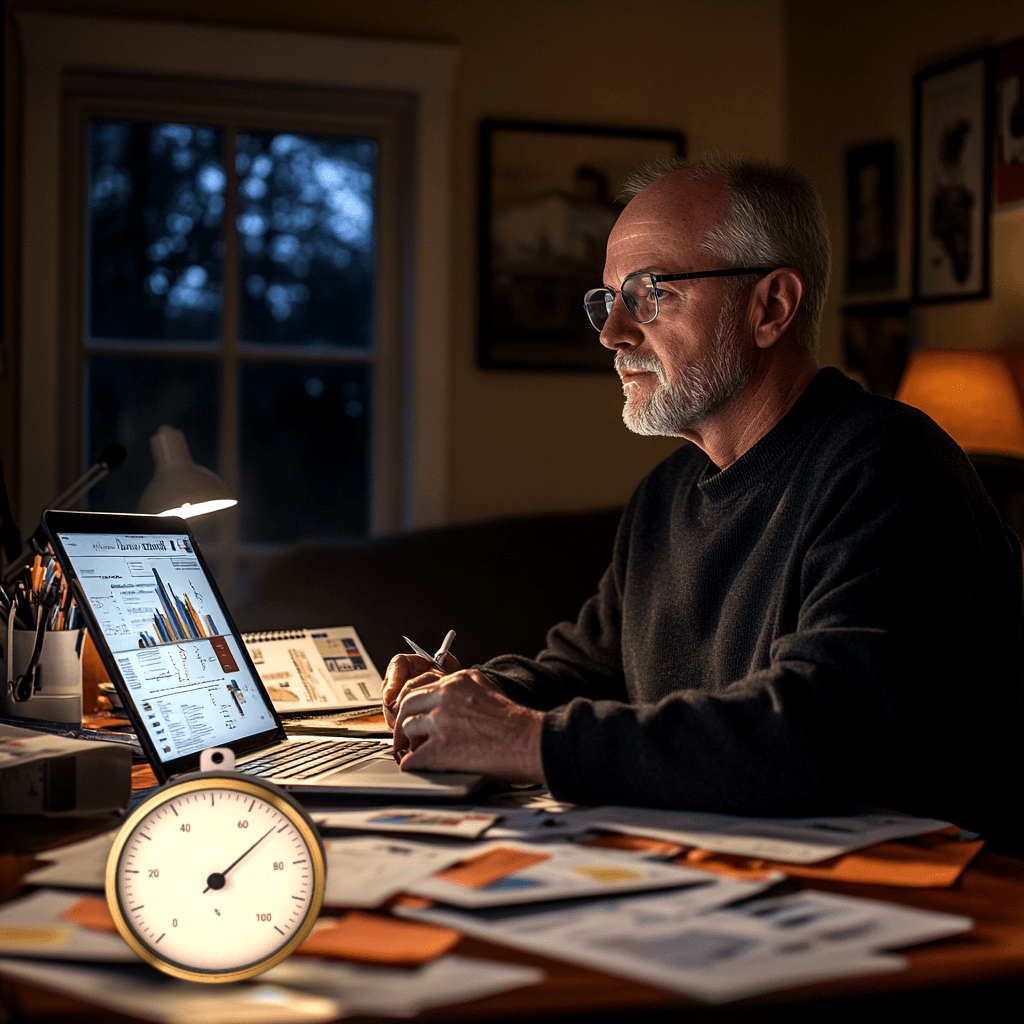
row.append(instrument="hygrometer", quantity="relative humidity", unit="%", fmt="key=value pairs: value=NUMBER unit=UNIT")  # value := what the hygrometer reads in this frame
value=68 unit=%
